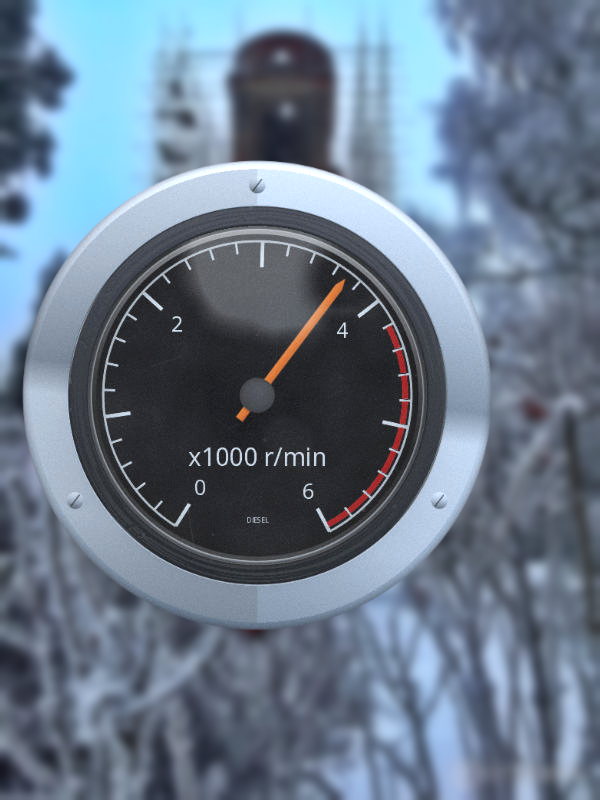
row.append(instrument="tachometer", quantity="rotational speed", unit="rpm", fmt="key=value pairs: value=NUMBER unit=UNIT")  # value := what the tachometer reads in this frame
value=3700 unit=rpm
